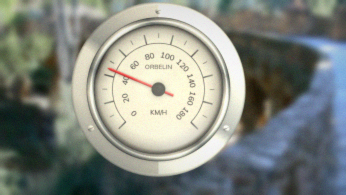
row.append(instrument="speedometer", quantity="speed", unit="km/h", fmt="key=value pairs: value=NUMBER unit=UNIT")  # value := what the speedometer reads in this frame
value=45 unit=km/h
